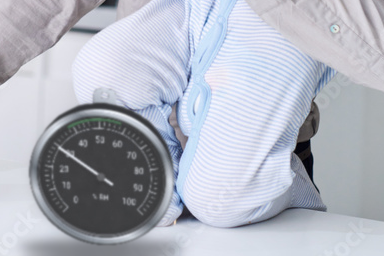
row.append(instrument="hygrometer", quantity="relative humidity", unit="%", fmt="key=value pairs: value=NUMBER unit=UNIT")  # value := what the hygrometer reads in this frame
value=30 unit=%
